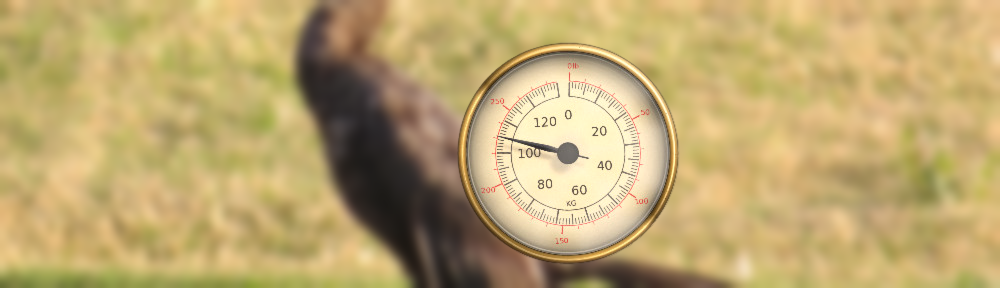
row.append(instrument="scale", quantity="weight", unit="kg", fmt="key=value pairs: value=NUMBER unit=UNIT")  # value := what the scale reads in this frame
value=105 unit=kg
